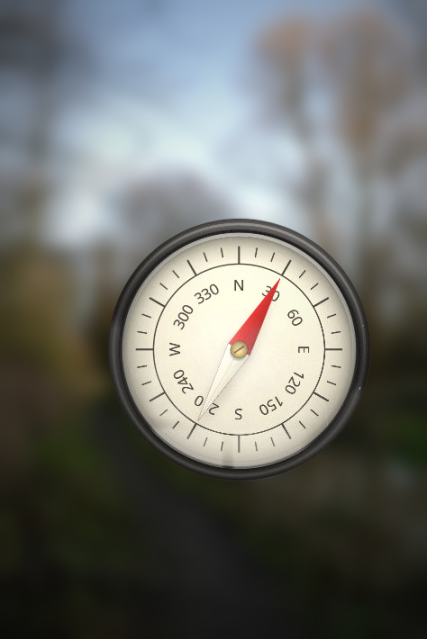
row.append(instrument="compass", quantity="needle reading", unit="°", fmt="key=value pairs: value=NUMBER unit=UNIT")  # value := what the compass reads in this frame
value=30 unit=°
